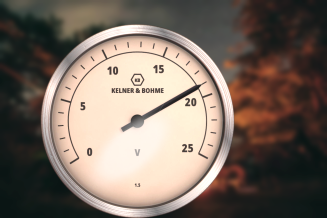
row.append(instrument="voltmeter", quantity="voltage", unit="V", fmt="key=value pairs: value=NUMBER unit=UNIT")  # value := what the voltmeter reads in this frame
value=19 unit=V
